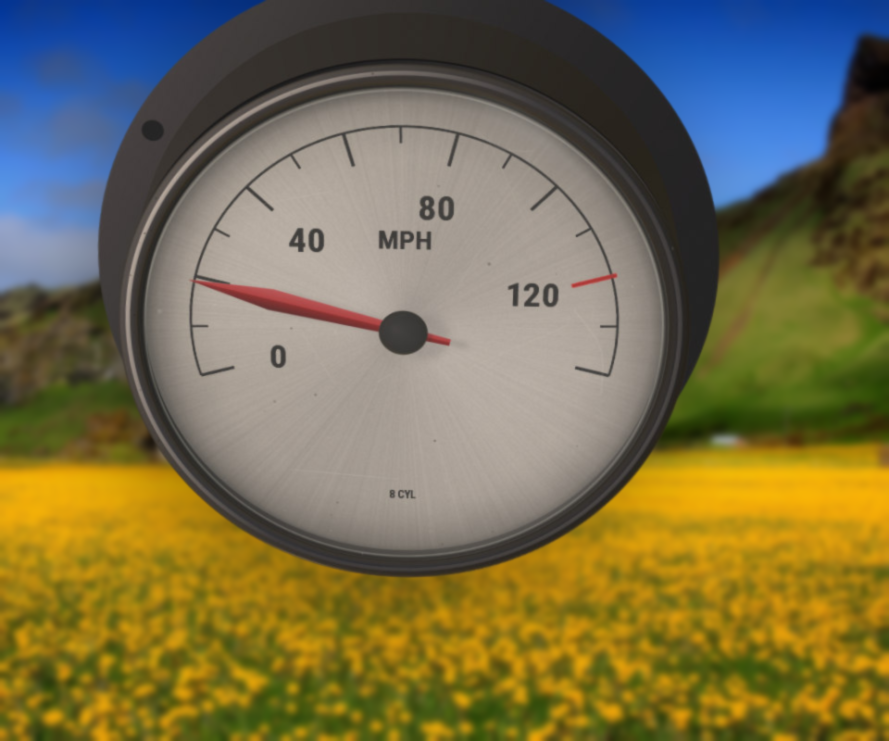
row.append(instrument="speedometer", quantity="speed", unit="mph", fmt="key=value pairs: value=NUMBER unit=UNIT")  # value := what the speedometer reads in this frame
value=20 unit=mph
